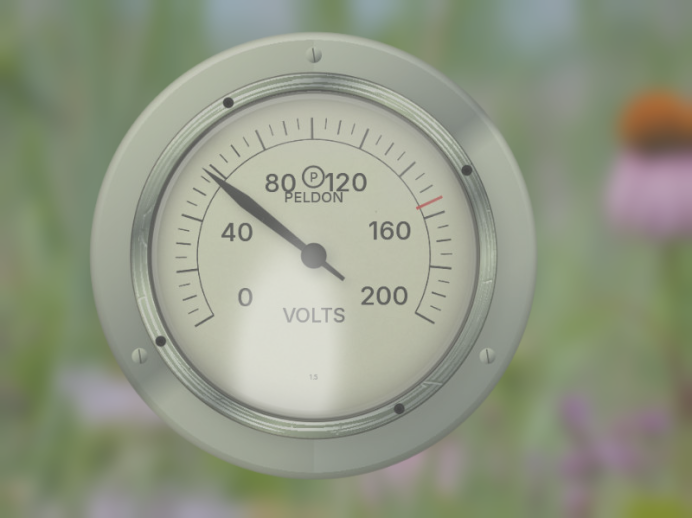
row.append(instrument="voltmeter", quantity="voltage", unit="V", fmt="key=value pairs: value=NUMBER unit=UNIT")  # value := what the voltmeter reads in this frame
value=57.5 unit=V
